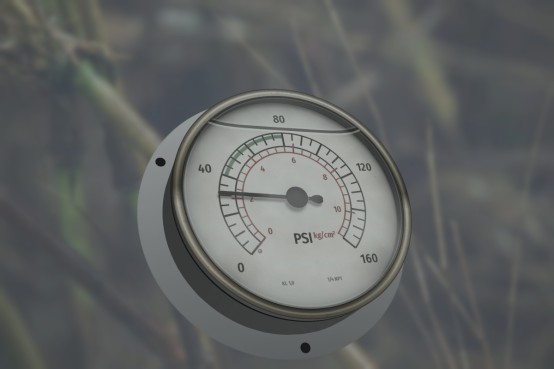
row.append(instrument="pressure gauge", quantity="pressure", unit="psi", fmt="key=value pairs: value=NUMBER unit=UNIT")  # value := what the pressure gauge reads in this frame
value=30 unit=psi
